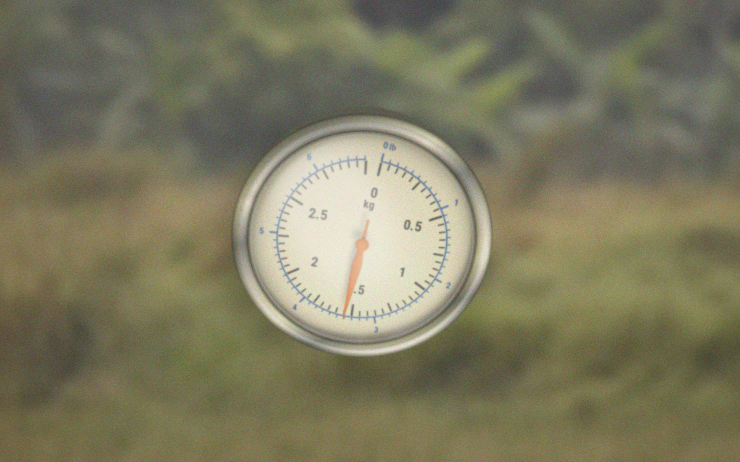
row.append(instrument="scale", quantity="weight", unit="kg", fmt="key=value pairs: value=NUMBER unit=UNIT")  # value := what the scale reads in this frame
value=1.55 unit=kg
